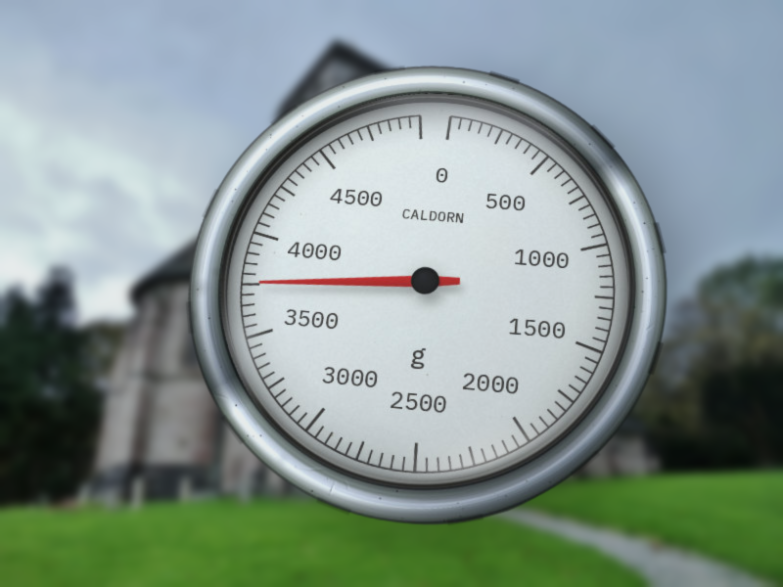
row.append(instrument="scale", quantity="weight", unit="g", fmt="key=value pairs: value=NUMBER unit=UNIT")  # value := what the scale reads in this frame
value=3750 unit=g
